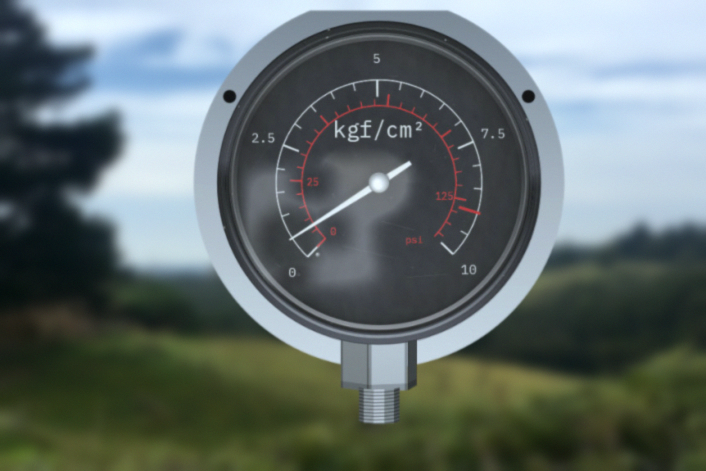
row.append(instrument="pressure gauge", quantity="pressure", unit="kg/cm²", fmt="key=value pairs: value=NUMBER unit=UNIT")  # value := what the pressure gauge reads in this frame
value=0.5 unit=kg/cm²
